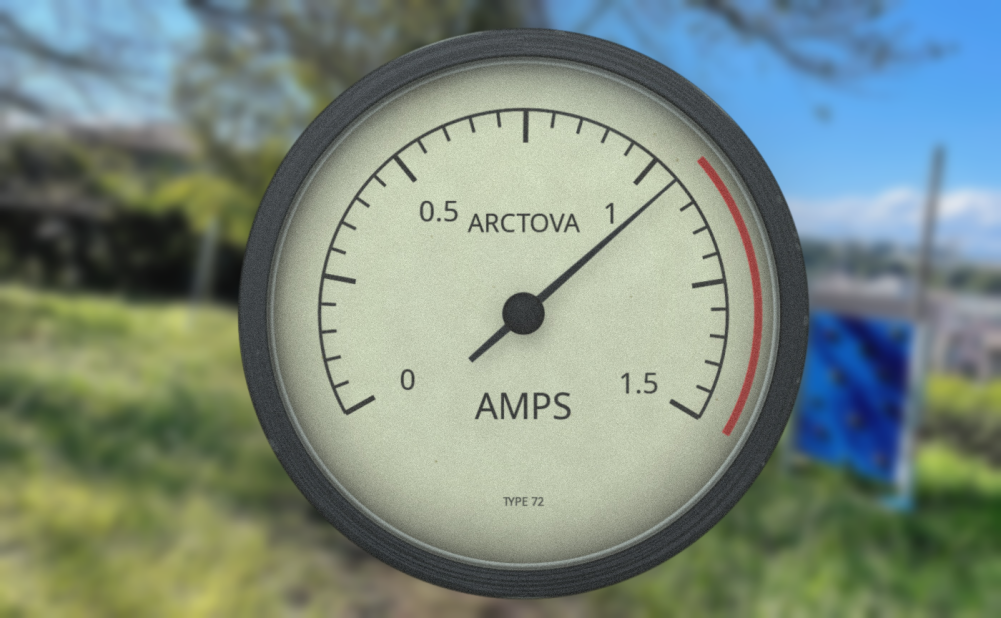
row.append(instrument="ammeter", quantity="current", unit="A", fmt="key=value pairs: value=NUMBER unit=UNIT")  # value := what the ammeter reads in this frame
value=1.05 unit=A
